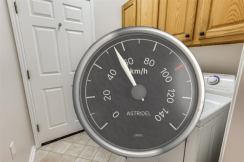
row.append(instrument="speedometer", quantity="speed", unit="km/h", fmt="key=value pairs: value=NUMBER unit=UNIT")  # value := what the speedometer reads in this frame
value=55 unit=km/h
